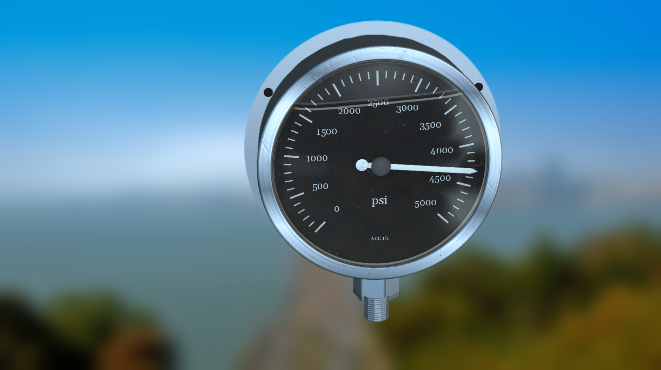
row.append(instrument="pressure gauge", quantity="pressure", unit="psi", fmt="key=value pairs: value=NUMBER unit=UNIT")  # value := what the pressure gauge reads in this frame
value=4300 unit=psi
